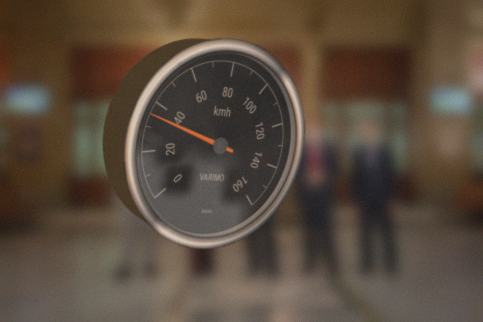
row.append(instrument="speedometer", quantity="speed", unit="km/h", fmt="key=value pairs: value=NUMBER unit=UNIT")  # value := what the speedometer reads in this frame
value=35 unit=km/h
